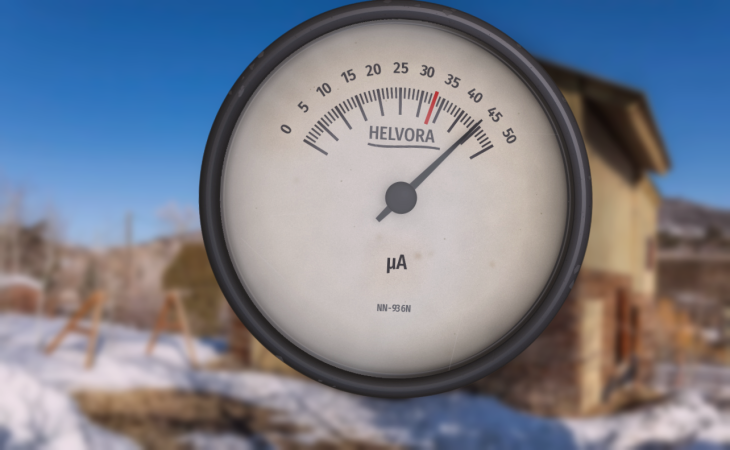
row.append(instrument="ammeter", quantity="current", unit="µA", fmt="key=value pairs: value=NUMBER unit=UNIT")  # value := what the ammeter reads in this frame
value=44 unit=µA
